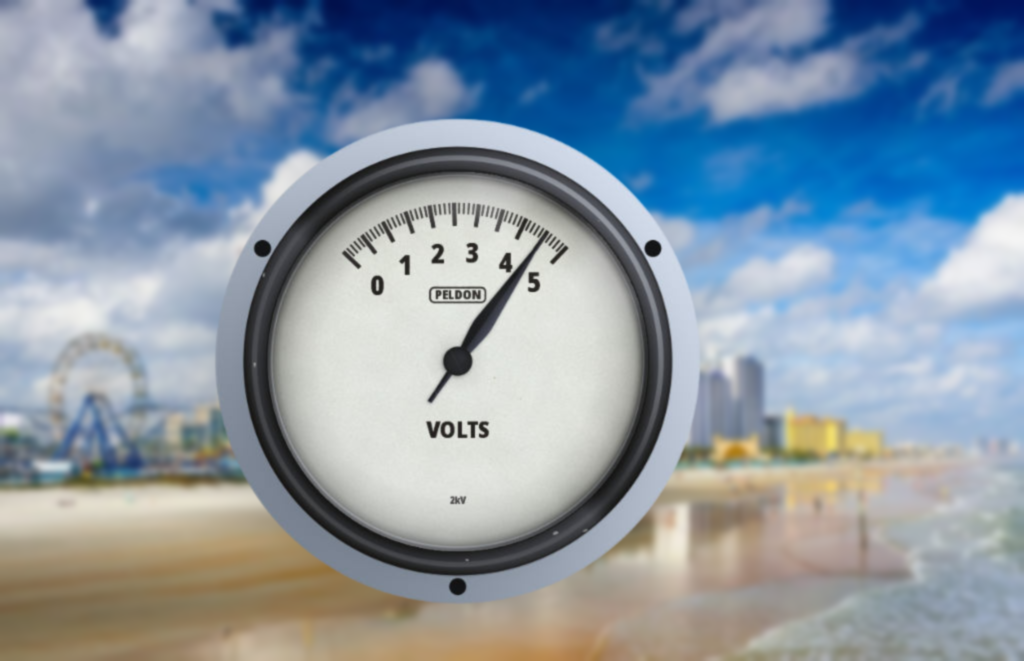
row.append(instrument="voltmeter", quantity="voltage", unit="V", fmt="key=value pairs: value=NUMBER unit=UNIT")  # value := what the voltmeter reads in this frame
value=4.5 unit=V
